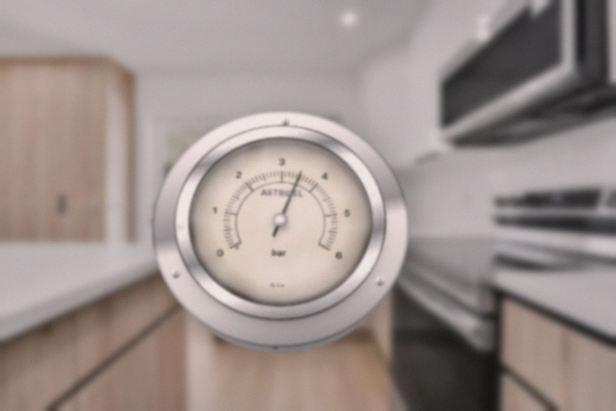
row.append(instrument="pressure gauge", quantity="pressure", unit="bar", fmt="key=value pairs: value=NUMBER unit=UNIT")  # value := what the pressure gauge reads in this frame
value=3.5 unit=bar
